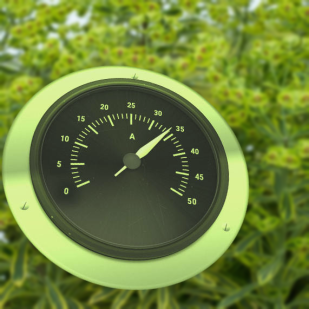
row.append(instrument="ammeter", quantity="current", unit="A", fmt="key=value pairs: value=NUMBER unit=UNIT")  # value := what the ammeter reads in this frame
value=34 unit=A
